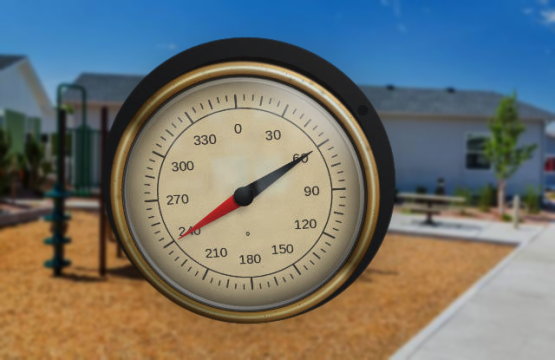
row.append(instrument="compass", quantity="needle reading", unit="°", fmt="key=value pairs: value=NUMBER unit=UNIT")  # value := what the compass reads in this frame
value=240 unit=°
